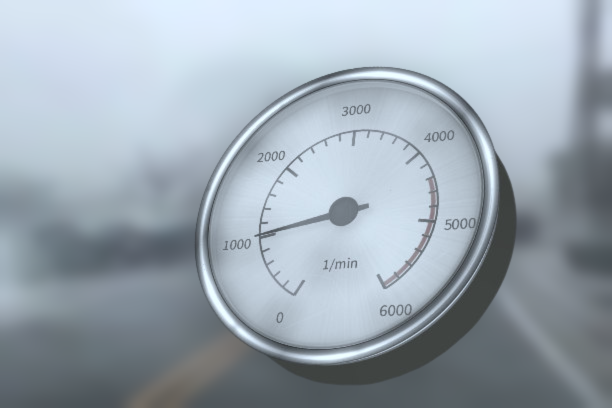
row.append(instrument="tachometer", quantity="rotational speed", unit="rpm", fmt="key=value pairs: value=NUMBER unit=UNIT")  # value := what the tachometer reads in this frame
value=1000 unit=rpm
